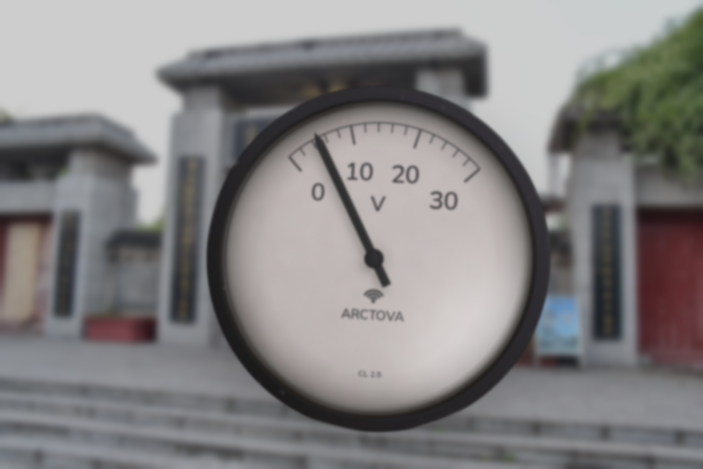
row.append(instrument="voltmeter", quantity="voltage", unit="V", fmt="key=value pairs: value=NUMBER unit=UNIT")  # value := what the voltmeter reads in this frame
value=5 unit=V
